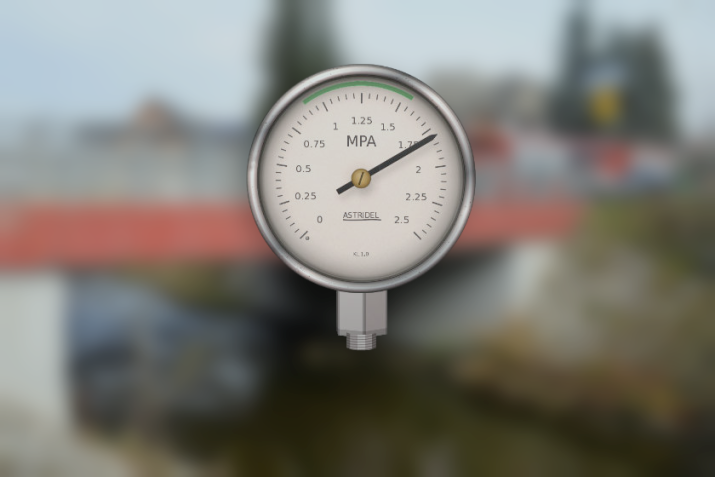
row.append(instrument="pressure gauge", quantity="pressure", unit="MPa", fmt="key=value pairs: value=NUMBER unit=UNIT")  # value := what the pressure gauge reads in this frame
value=1.8 unit=MPa
